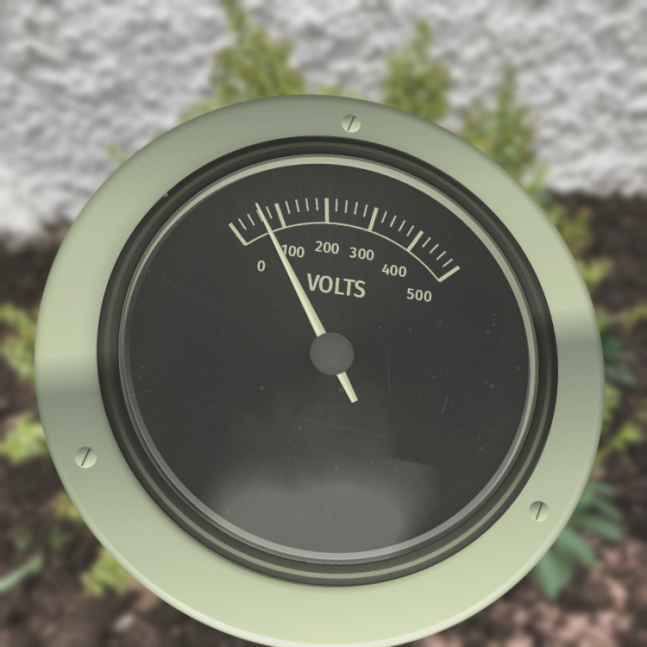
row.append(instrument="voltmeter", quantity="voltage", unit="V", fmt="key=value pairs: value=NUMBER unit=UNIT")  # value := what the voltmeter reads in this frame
value=60 unit=V
